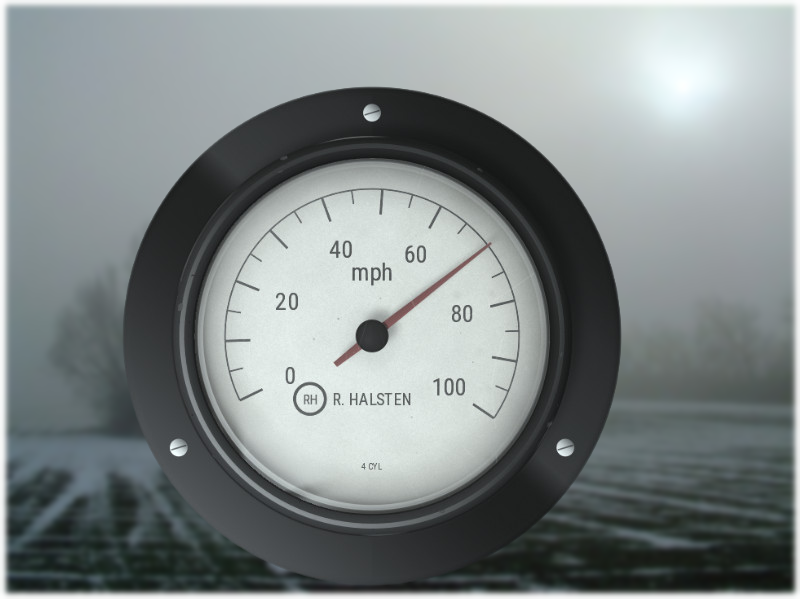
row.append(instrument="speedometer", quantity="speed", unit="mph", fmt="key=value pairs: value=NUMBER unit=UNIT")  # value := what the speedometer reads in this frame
value=70 unit=mph
